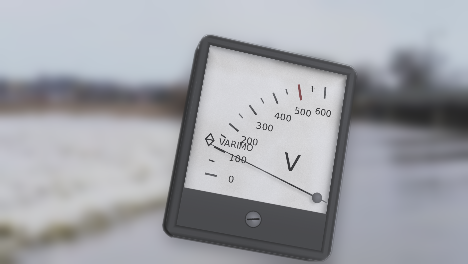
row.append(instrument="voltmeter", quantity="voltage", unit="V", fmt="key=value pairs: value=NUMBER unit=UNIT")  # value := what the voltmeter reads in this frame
value=100 unit=V
